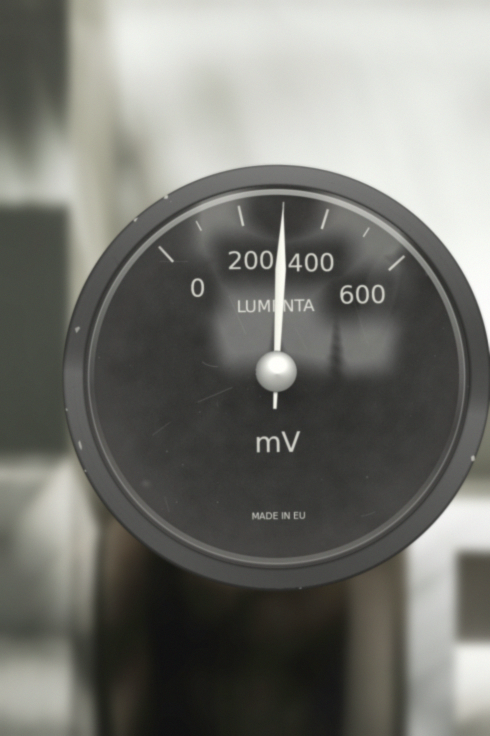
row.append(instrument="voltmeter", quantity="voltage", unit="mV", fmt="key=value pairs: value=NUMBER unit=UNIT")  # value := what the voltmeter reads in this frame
value=300 unit=mV
